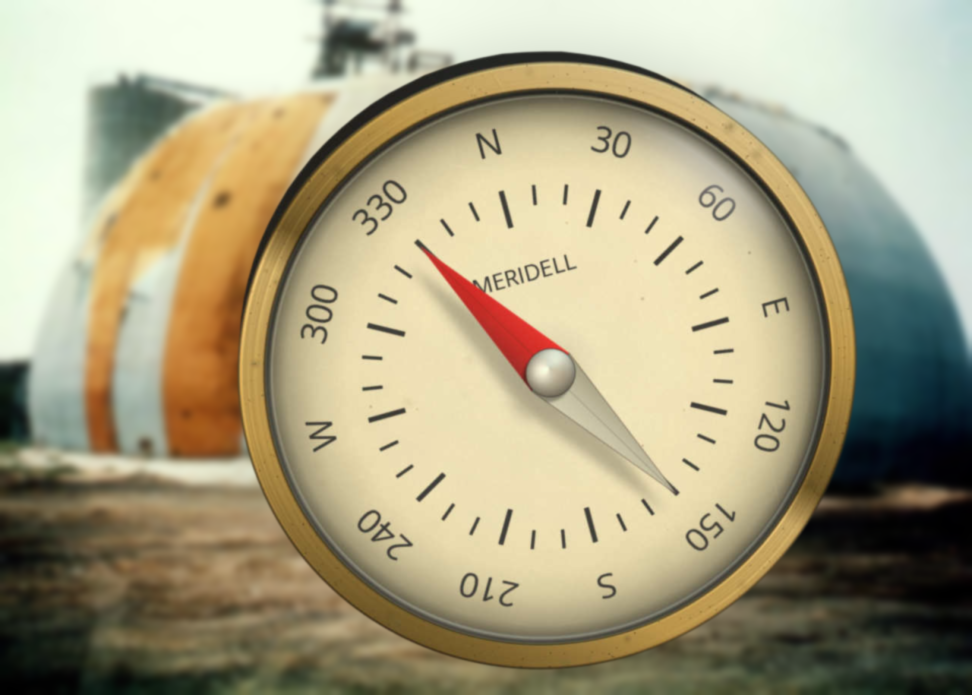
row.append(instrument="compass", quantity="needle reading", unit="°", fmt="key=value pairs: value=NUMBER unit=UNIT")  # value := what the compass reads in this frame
value=330 unit=°
